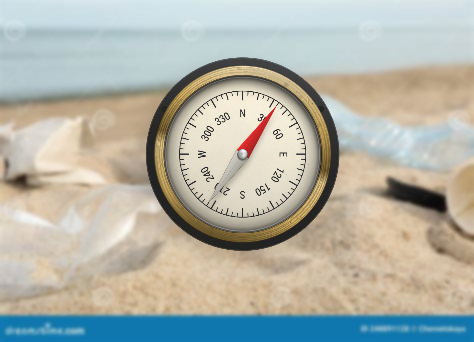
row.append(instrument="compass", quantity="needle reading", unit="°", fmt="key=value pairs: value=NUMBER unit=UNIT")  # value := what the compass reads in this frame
value=35 unit=°
